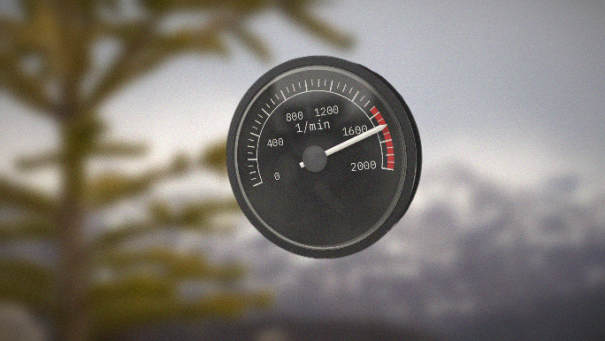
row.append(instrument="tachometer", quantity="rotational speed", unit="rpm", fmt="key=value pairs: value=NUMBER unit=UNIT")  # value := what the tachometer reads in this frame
value=1700 unit=rpm
